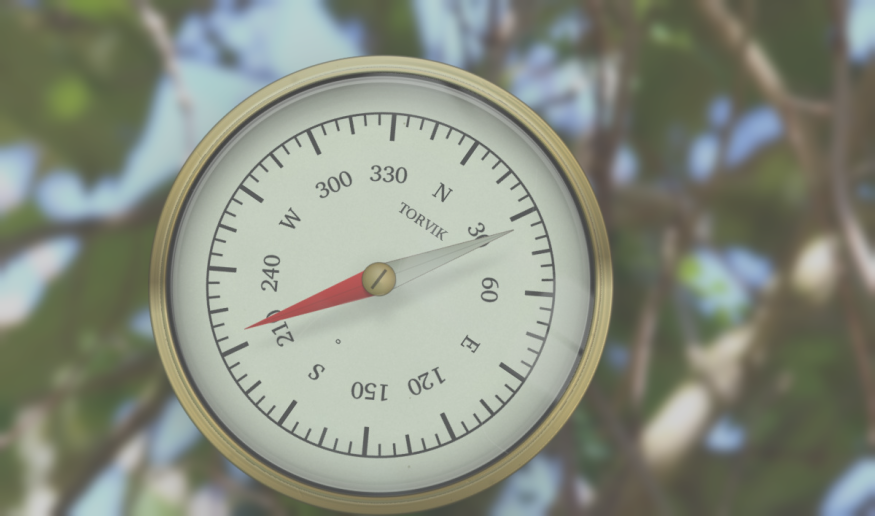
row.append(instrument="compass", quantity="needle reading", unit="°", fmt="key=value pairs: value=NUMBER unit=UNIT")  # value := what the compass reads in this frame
value=215 unit=°
